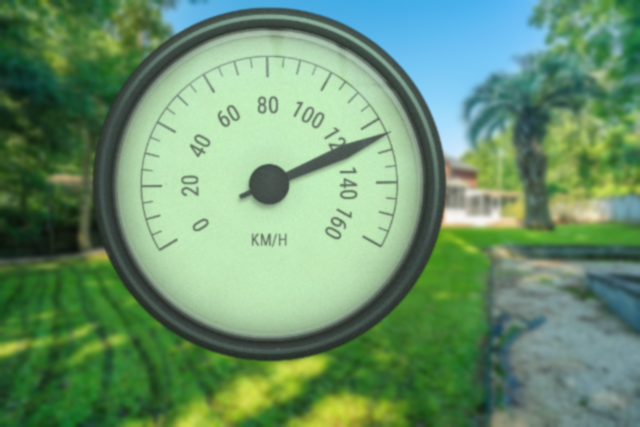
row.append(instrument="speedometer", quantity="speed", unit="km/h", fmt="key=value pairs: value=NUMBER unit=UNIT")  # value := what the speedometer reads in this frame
value=125 unit=km/h
